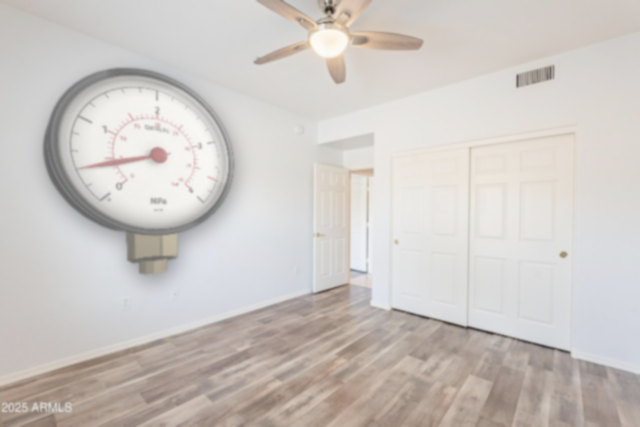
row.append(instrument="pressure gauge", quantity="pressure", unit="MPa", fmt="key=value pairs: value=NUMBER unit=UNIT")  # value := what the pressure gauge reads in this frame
value=0.4 unit=MPa
